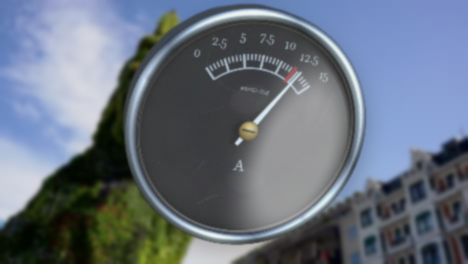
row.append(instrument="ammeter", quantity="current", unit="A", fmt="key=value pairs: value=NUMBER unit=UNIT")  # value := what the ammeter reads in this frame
value=12.5 unit=A
